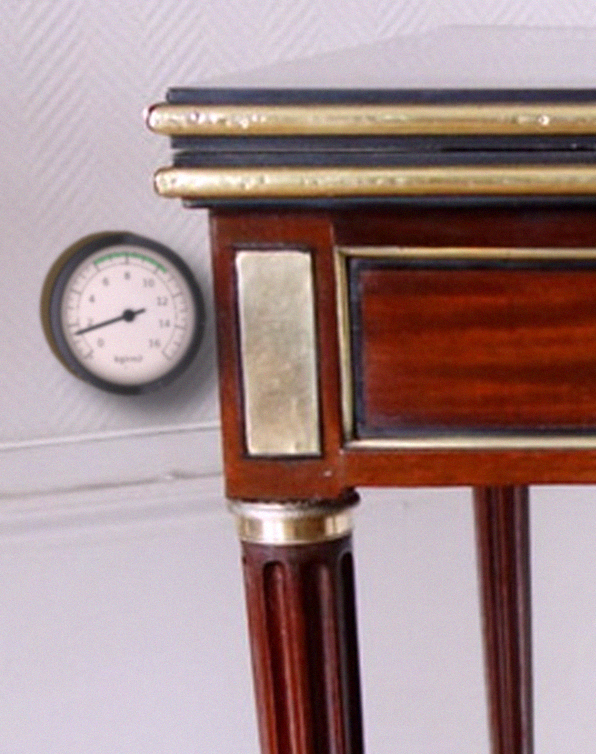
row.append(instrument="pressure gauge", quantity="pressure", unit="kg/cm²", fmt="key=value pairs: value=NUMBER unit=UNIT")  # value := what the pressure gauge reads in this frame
value=1.5 unit=kg/cm²
